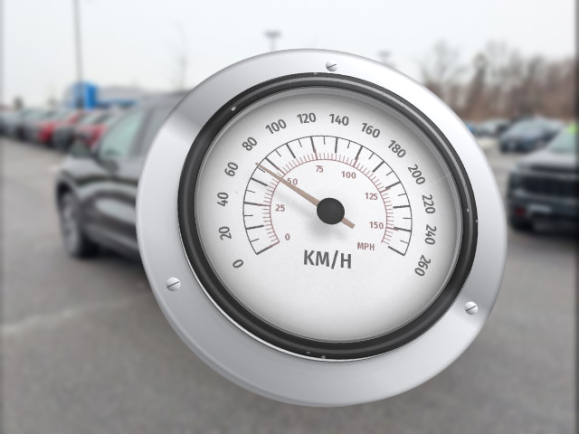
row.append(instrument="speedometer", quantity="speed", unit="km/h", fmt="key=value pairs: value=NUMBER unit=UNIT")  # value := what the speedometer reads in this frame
value=70 unit=km/h
